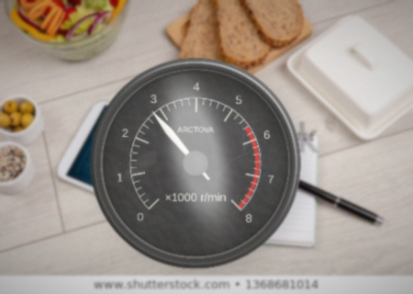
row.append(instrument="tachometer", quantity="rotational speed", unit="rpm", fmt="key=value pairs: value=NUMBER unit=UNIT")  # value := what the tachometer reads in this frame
value=2800 unit=rpm
